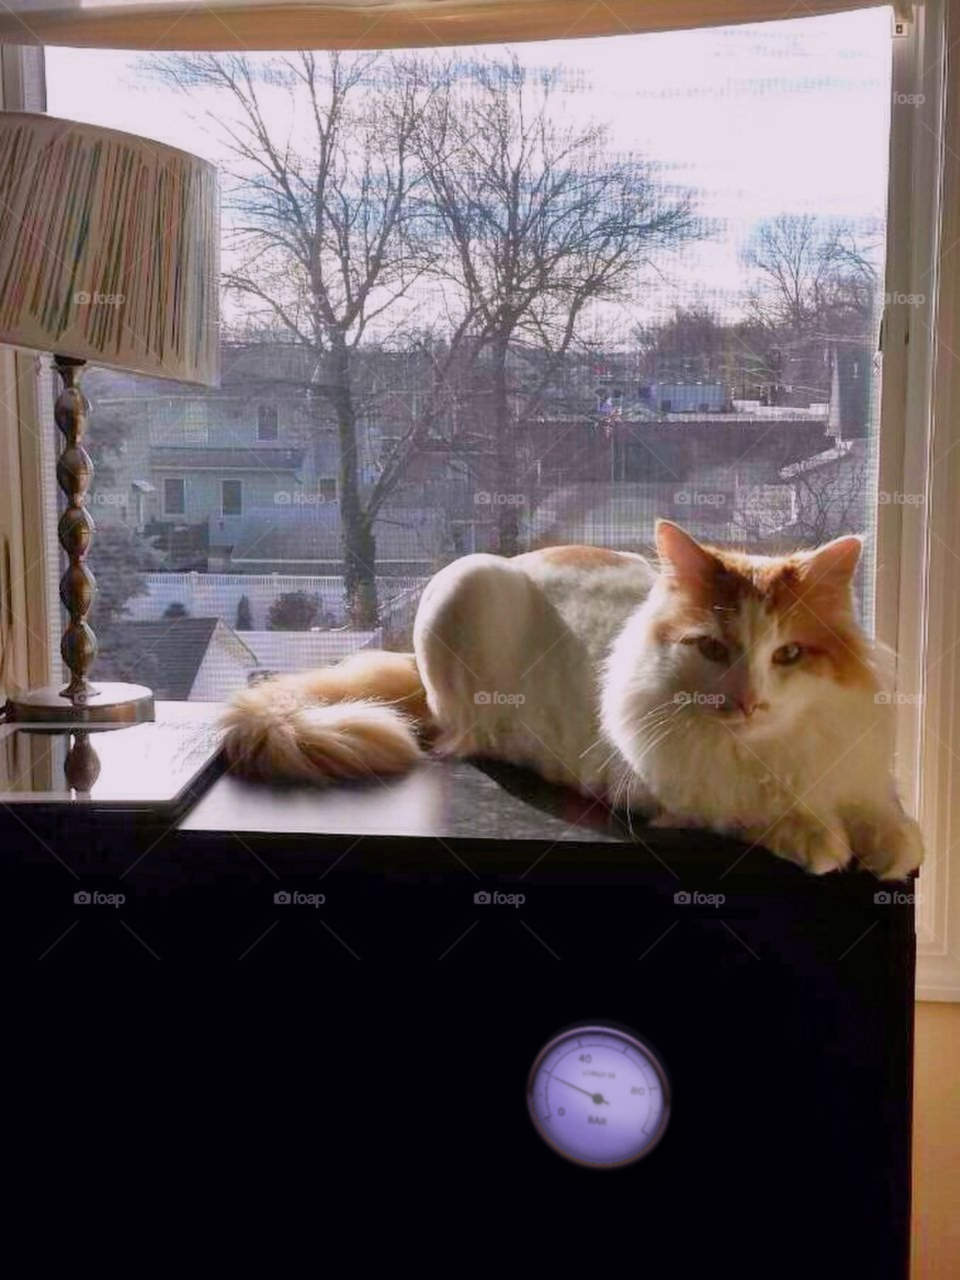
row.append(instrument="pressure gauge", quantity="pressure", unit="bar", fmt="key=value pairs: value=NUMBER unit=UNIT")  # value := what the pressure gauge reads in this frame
value=20 unit=bar
